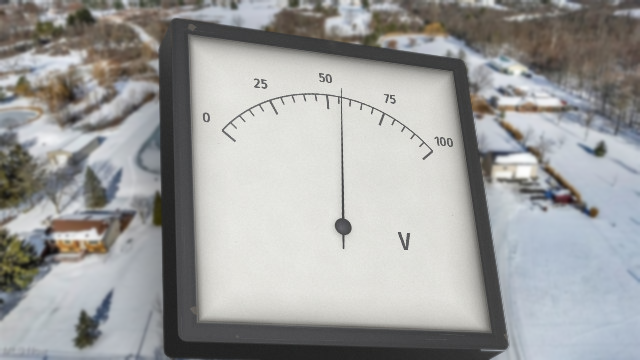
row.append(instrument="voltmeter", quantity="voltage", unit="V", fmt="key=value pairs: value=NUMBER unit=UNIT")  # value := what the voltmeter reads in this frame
value=55 unit=V
